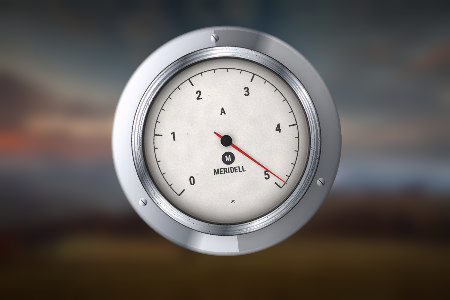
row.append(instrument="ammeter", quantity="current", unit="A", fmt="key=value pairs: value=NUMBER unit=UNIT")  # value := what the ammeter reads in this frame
value=4.9 unit=A
